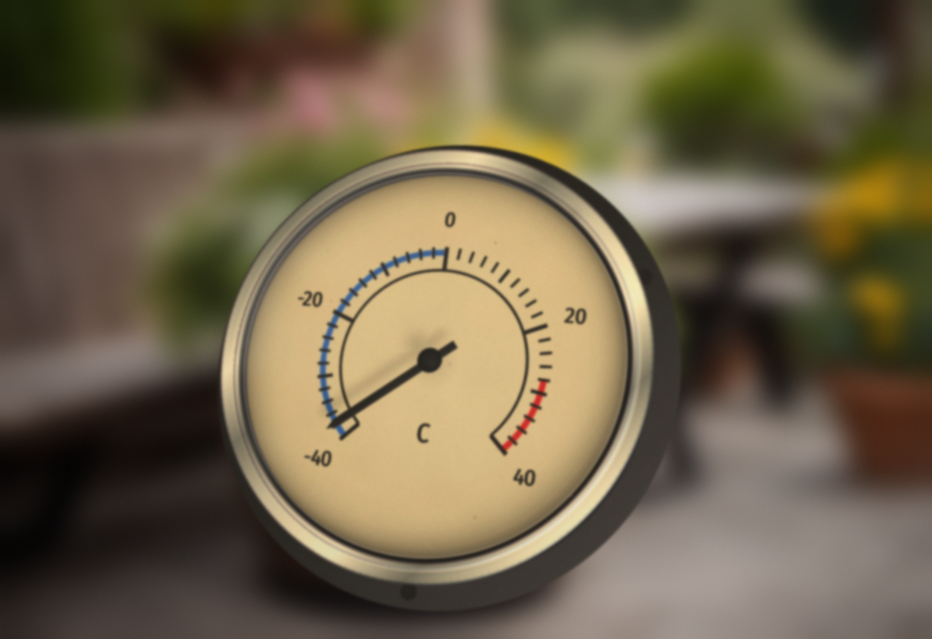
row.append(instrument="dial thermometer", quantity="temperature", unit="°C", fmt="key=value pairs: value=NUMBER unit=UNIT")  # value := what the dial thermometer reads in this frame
value=-38 unit=°C
